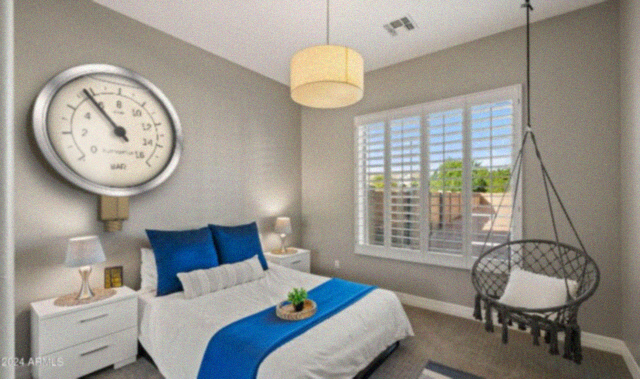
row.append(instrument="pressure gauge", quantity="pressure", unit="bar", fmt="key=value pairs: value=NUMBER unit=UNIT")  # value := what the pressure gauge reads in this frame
value=5.5 unit=bar
